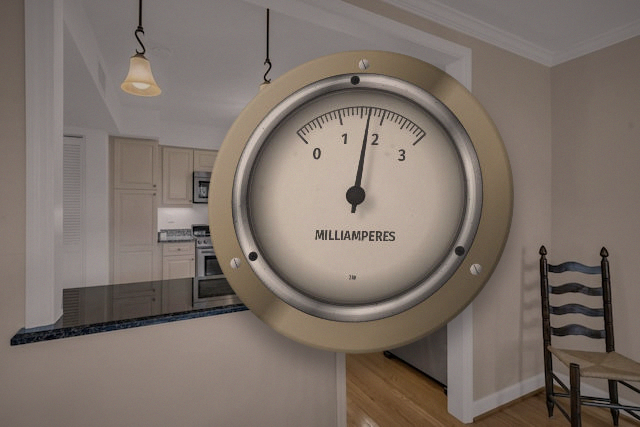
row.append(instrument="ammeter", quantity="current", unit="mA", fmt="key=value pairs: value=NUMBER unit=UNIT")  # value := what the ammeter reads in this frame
value=1.7 unit=mA
